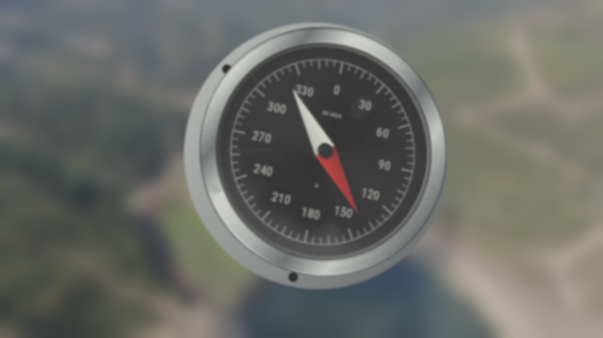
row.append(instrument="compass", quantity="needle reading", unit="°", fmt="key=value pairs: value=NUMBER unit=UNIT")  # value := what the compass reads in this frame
value=140 unit=°
